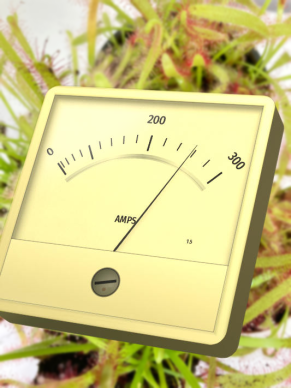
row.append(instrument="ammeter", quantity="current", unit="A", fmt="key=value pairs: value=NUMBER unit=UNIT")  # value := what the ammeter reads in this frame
value=260 unit=A
